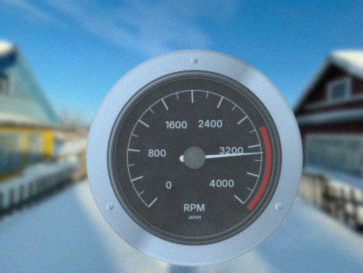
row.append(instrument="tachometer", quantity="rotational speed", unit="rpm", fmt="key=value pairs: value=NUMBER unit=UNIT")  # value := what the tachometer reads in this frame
value=3300 unit=rpm
